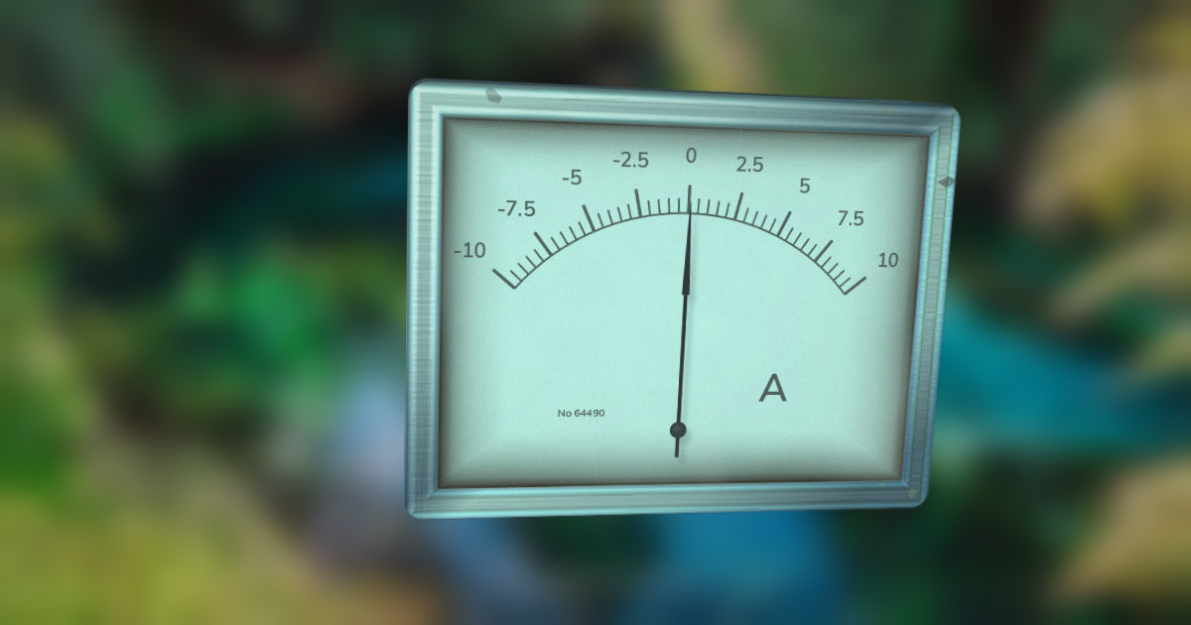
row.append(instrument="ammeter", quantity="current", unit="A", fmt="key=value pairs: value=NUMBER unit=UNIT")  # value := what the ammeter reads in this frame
value=0 unit=A
